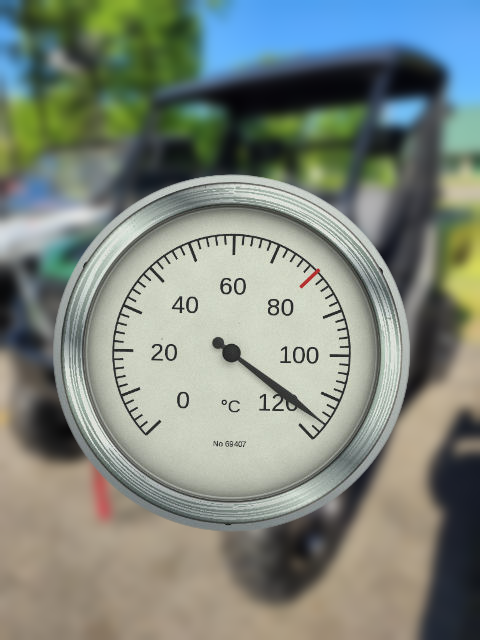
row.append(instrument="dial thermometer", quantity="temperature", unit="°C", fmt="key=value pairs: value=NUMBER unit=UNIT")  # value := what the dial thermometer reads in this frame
value=116 unit=°C
